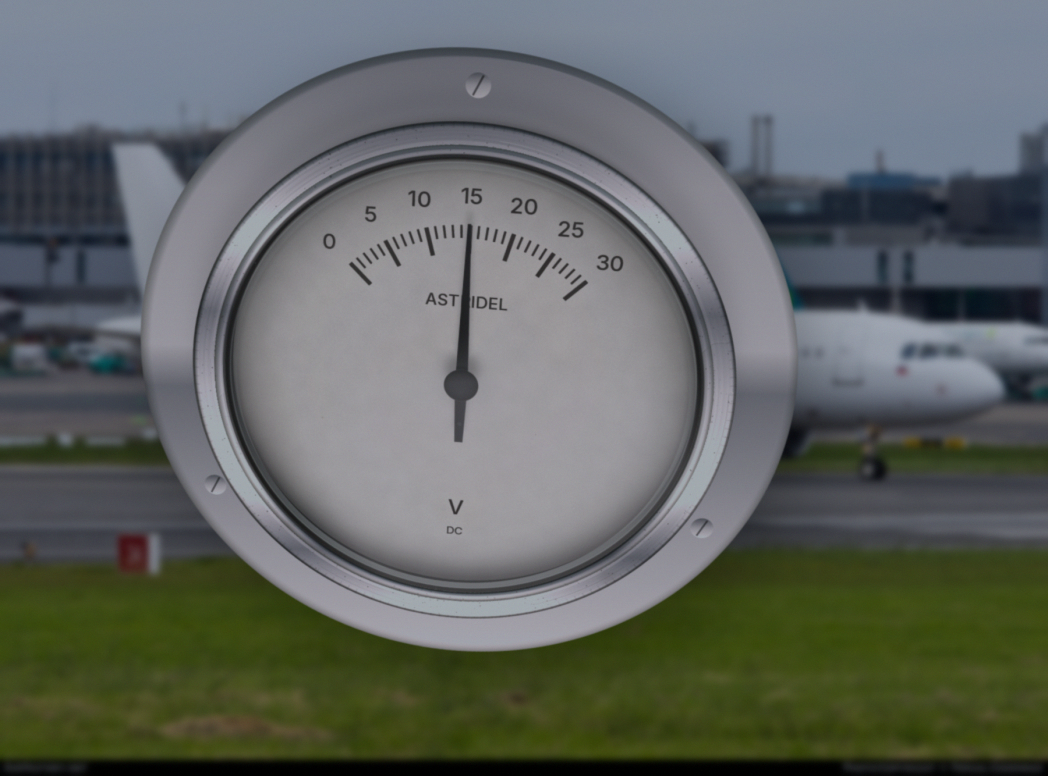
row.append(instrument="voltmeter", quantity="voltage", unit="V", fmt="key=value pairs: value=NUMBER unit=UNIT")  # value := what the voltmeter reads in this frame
value=15 unit=V
